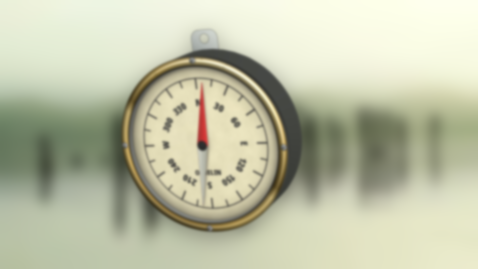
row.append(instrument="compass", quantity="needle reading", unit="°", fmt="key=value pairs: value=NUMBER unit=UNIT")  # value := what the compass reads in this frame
value=7.5 unit=°
